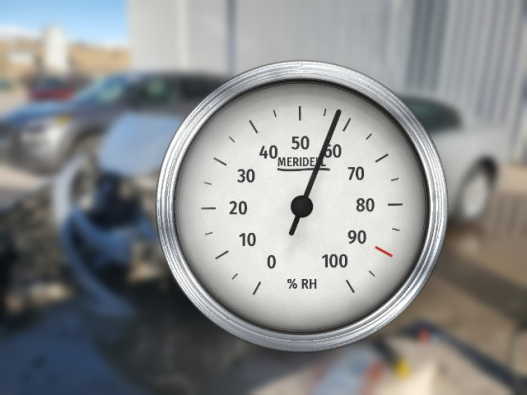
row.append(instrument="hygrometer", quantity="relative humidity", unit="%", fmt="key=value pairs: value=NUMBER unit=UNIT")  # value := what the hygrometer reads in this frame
value=57.5 unit=%
